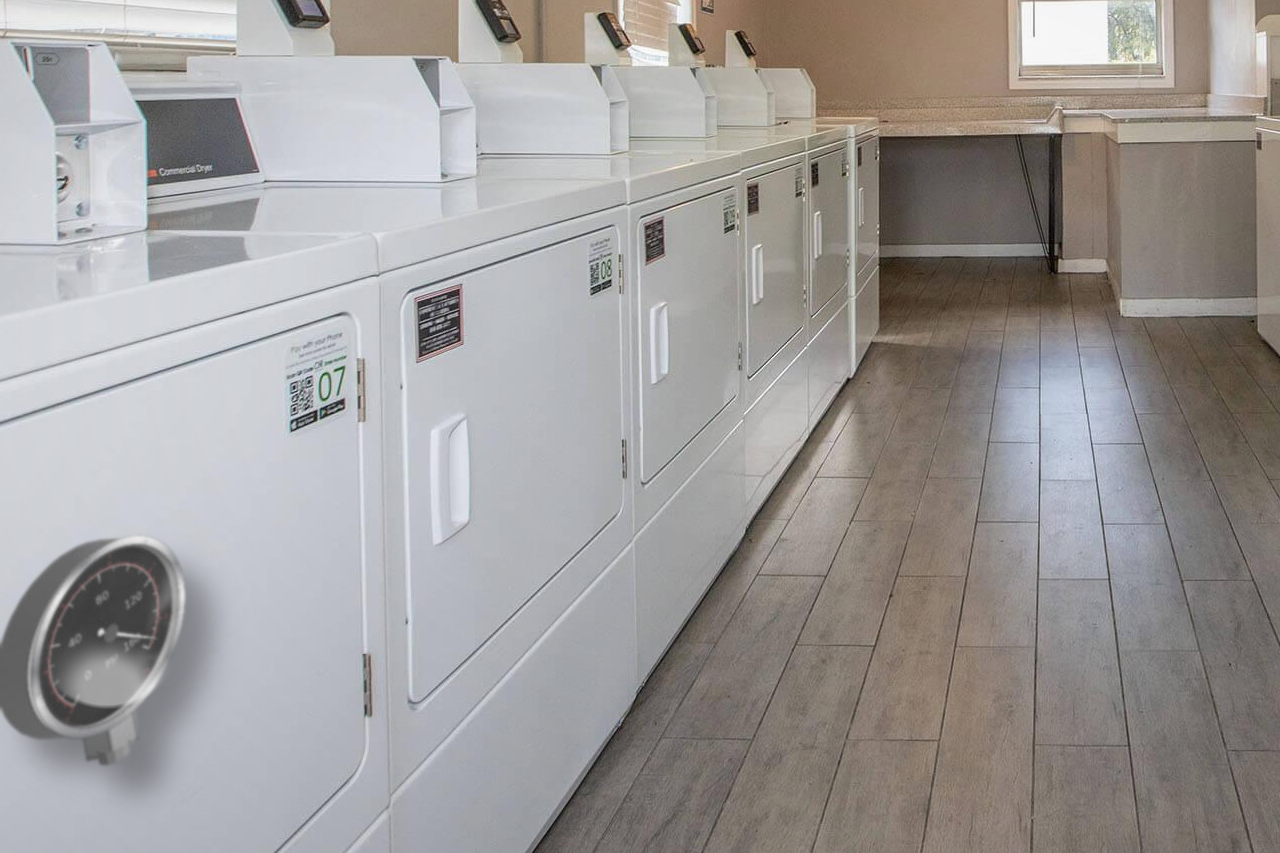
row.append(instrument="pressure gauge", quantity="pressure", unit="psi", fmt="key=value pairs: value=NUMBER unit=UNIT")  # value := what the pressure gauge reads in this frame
value=155 unit=psi
